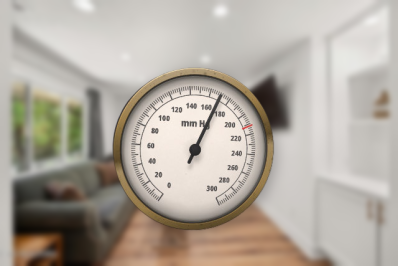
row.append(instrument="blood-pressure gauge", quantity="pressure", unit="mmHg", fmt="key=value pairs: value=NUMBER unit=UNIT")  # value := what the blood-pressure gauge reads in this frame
value=170 unit=mmHg
